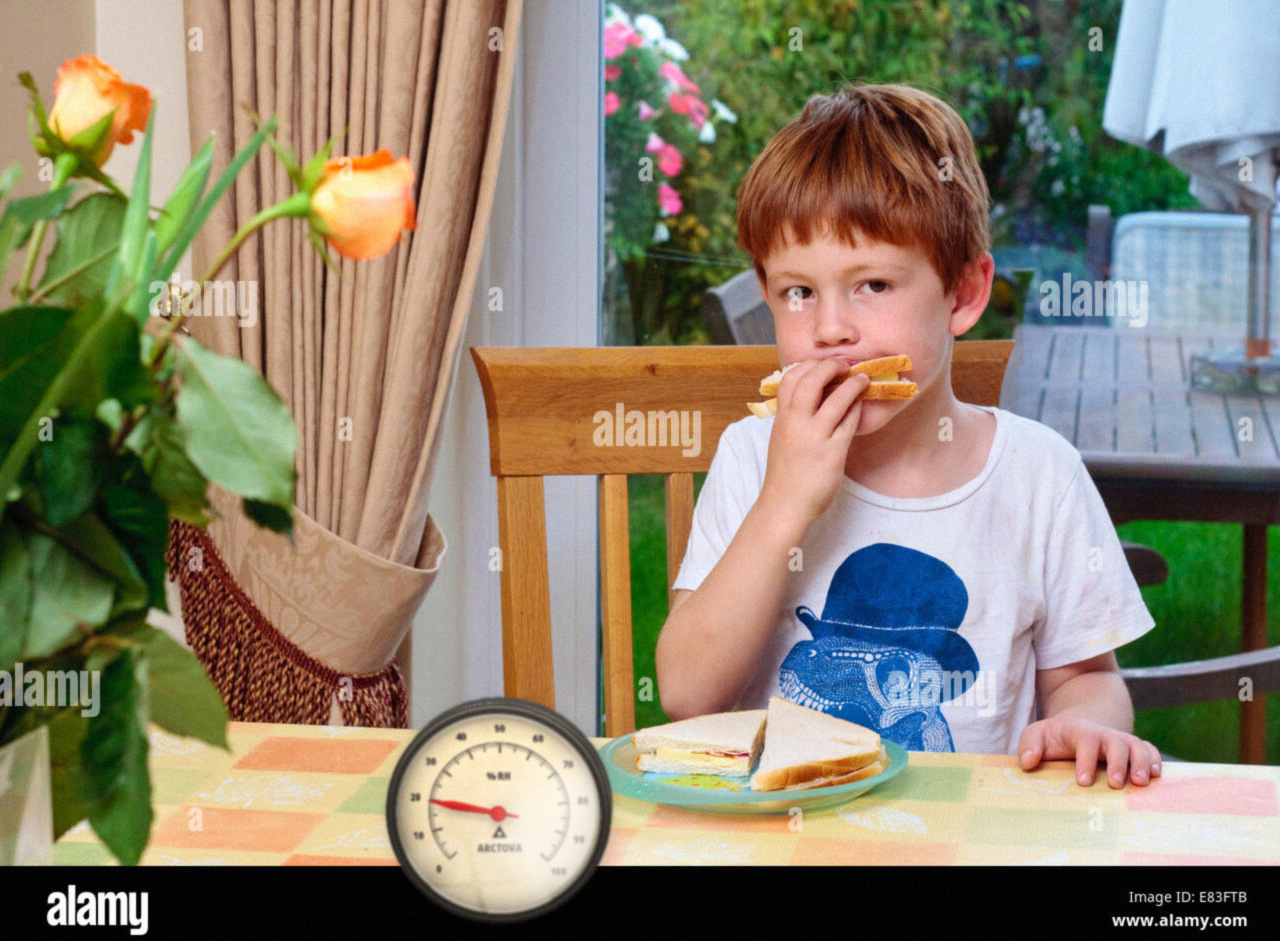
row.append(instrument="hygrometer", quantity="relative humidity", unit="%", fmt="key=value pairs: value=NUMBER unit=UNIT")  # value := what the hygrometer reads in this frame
value=20 unit=%
